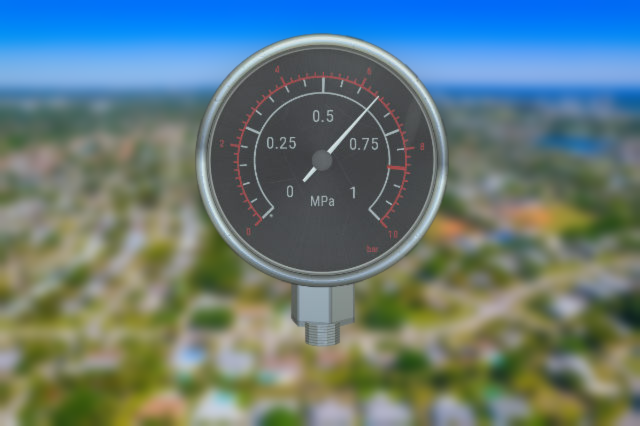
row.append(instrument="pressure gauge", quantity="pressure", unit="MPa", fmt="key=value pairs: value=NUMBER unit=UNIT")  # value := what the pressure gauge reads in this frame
value=0.65 unit=MPa
